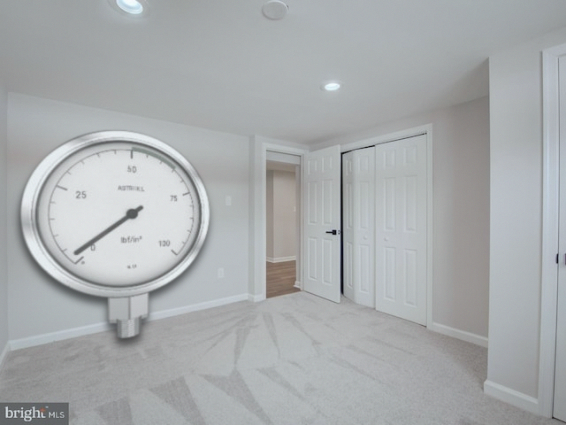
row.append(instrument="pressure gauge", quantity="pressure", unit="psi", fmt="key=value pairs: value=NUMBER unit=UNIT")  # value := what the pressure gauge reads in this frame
value=2.5 unit=psi
